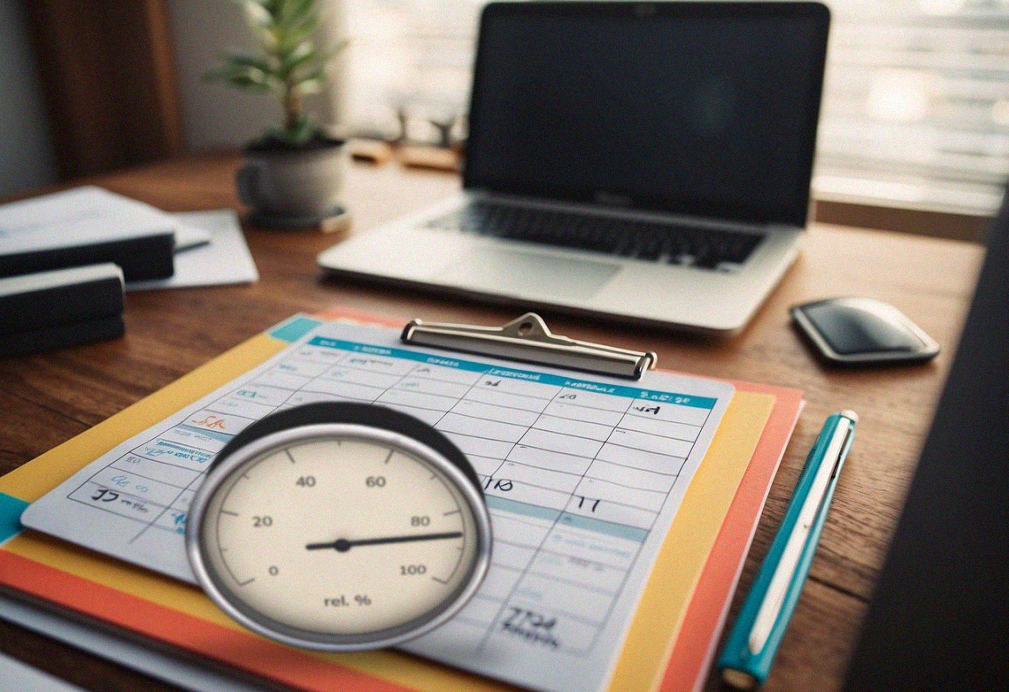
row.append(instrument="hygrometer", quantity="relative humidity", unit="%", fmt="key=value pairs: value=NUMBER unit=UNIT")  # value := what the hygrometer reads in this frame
value=85 unit=%
